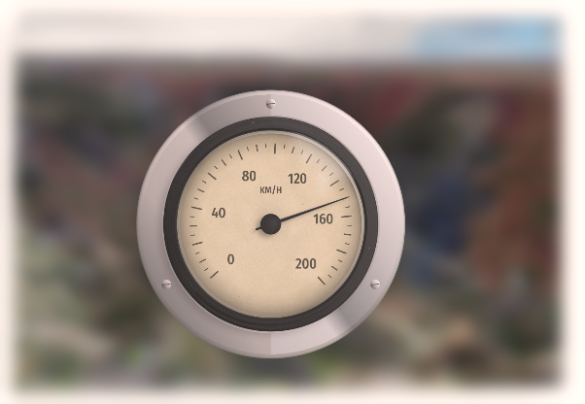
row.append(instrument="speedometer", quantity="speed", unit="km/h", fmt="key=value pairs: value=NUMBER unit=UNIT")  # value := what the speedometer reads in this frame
value=150 unit=km/h
